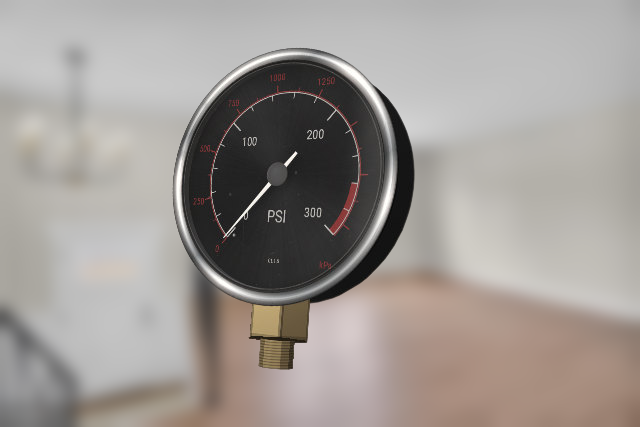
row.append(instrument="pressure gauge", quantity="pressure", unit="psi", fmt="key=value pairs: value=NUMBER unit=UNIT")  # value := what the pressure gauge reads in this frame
value=0 unit=psi
